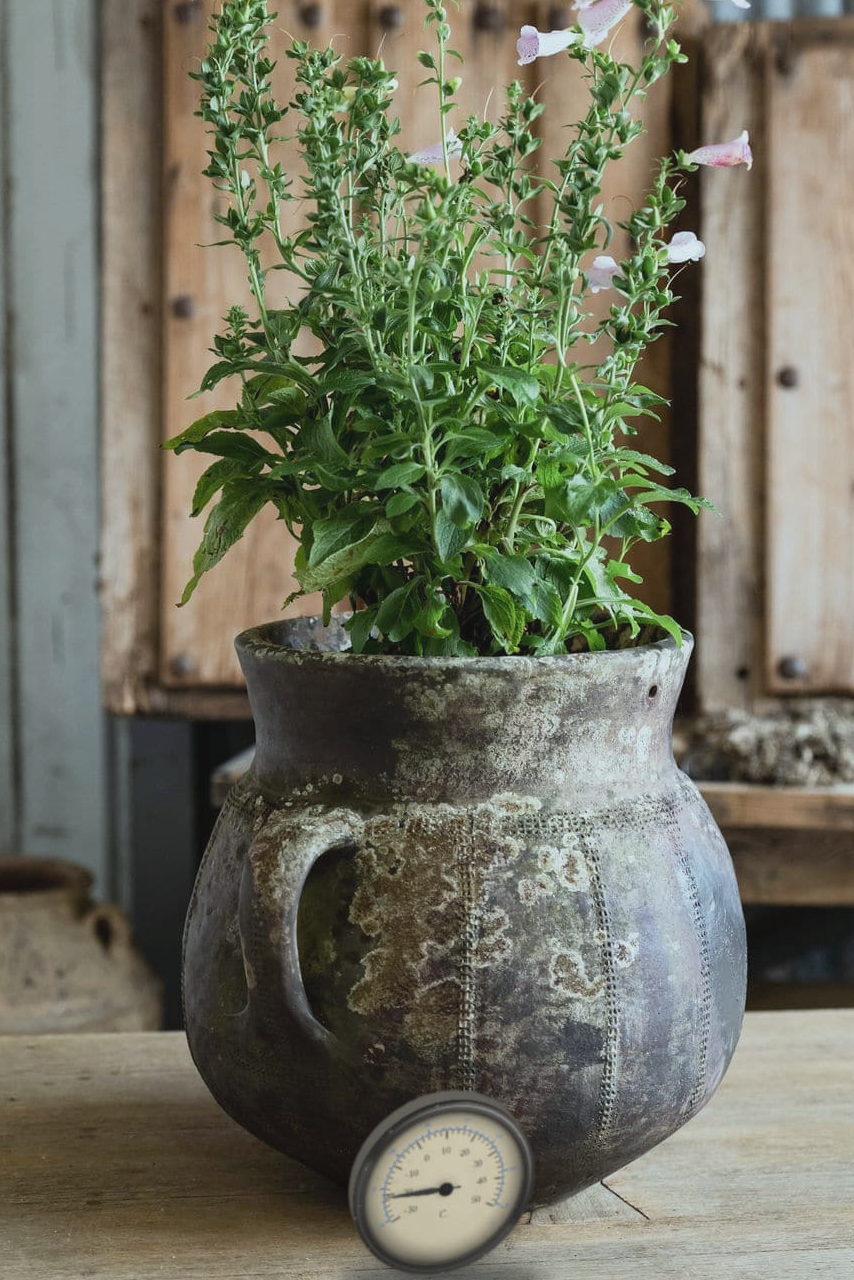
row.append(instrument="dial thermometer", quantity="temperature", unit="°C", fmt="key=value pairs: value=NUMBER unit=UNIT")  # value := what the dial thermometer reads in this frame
value=-20 unit=°C
